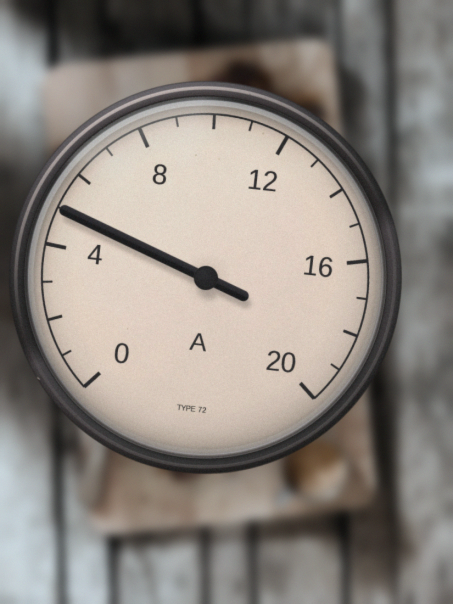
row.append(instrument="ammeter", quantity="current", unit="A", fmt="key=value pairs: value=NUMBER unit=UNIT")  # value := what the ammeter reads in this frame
value=5 unit=A
